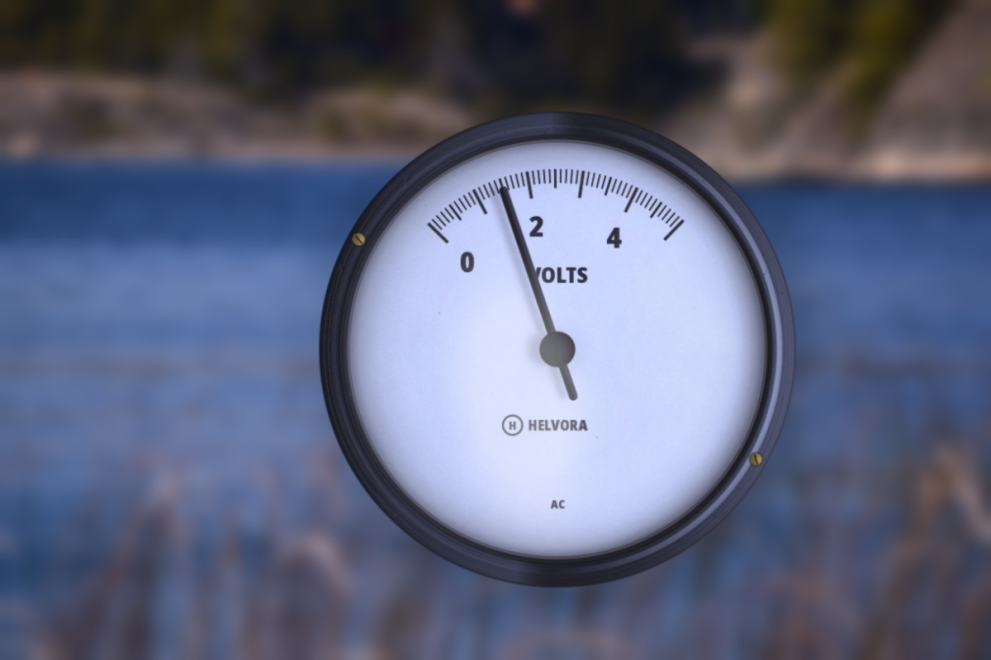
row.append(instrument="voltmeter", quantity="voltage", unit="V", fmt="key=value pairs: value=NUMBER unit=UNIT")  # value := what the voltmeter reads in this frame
value=1.5 unit=V
